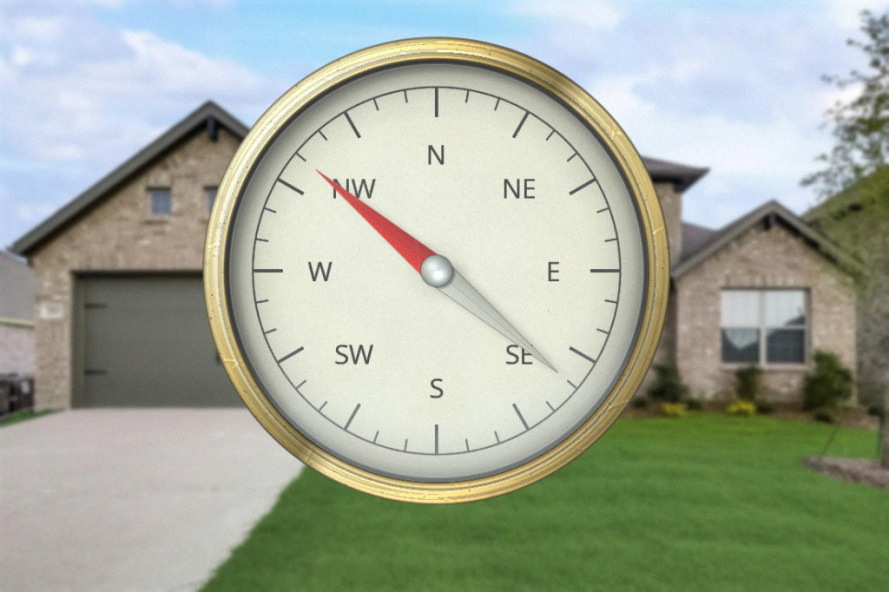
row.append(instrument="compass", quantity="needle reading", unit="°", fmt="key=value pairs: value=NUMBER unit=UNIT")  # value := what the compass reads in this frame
value=310 unit=°
